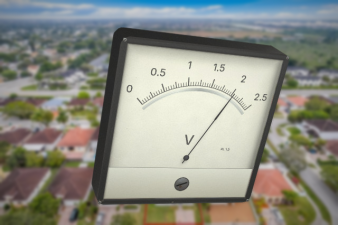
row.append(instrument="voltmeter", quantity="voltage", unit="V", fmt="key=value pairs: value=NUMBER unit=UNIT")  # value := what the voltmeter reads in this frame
value=2 unit=V
